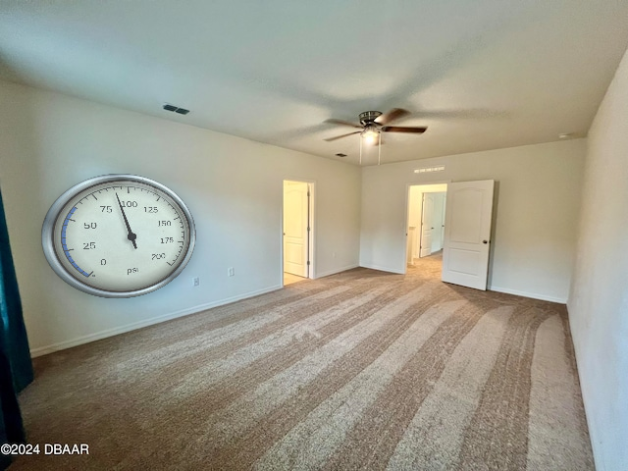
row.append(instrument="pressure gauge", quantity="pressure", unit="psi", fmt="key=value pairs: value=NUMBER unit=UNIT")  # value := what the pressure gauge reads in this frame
value=90 unit=psi
